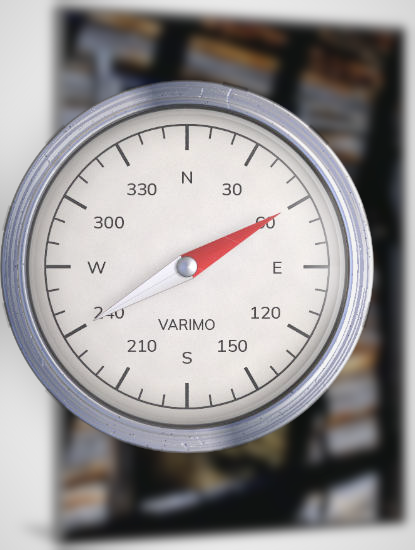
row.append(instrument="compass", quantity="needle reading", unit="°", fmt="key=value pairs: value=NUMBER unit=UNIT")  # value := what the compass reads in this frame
value=60 unit=°
